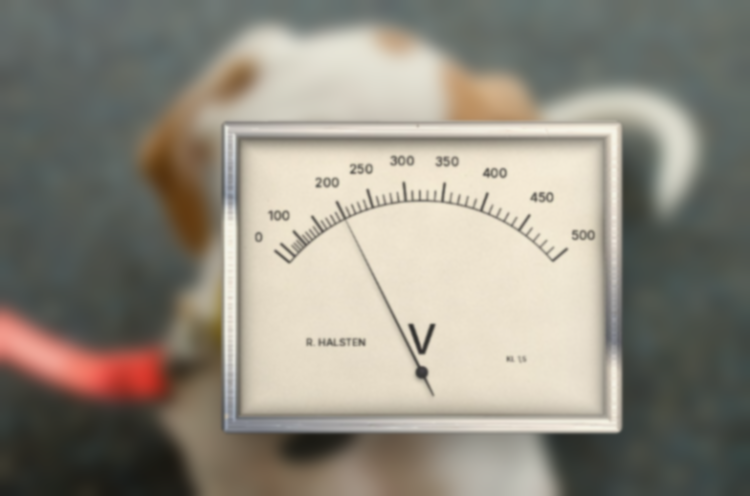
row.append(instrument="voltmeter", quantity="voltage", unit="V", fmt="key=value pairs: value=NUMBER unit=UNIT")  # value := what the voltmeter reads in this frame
value=200 unit=V
